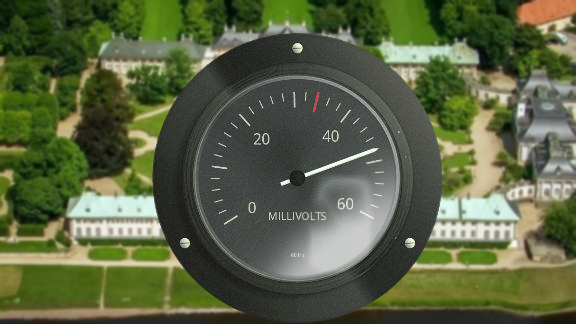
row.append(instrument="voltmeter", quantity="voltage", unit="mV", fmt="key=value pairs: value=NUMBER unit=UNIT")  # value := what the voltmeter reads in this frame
value=48 unit=mV
